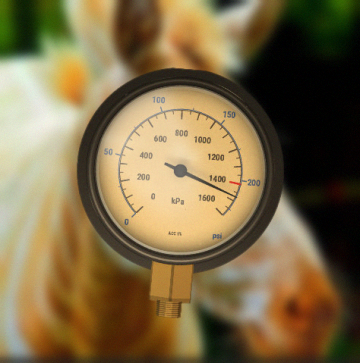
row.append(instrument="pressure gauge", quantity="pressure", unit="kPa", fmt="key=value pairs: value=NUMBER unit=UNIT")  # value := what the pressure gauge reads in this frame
value=1475 unit=kPa
